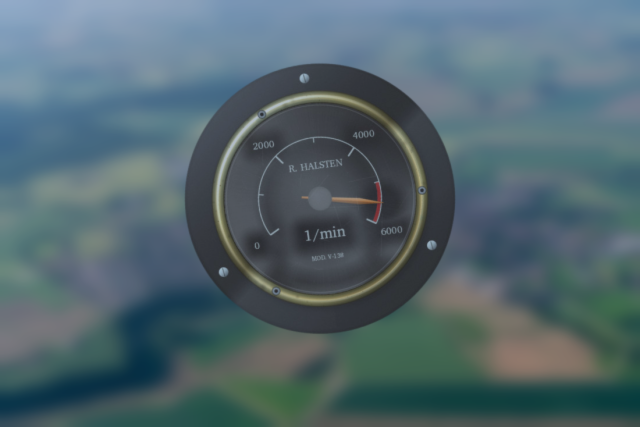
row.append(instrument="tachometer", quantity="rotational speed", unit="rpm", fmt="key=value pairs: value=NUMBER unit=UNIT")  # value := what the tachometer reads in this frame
value=5500 unit=rpm
